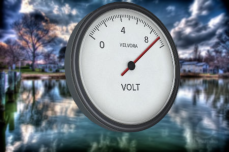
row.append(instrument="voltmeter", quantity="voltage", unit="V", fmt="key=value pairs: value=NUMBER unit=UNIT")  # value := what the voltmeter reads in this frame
value=9 unit=V
